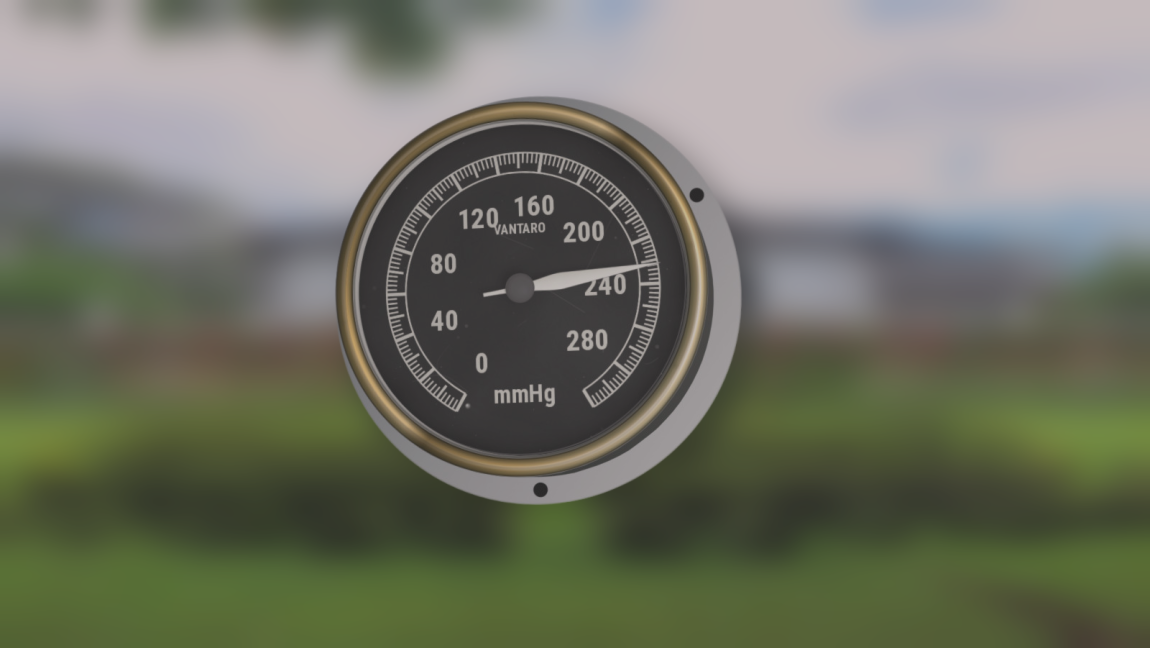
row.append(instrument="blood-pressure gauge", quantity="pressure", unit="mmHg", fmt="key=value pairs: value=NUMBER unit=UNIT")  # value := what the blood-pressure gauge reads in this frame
value=232 unit=mmHg
